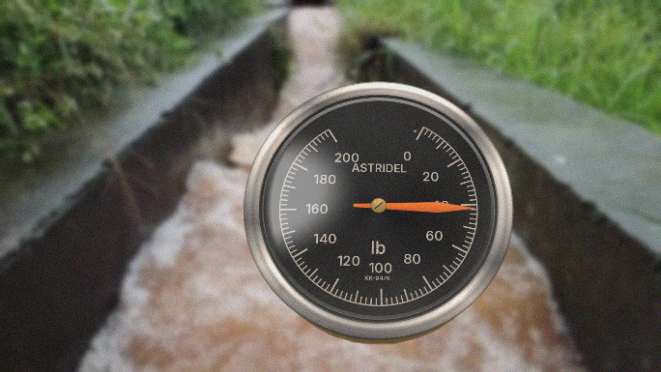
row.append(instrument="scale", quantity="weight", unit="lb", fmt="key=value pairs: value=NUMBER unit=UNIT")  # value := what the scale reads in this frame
value=42 unit=lb
